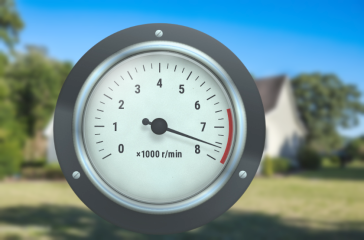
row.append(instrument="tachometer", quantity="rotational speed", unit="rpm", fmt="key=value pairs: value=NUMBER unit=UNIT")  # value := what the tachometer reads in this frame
value=7625 unit=rpm
